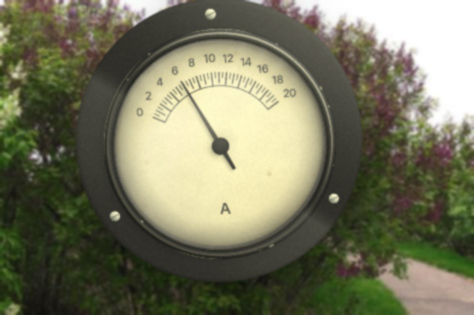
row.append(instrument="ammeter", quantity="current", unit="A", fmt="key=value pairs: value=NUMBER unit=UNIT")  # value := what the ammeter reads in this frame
value=6 unit=A
